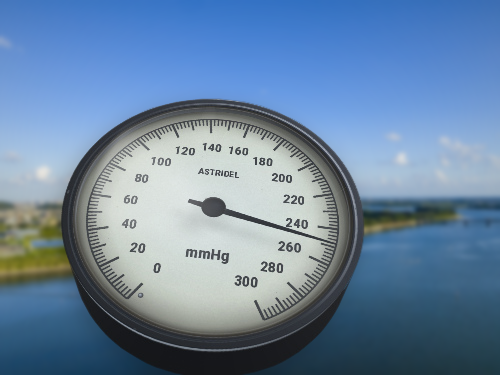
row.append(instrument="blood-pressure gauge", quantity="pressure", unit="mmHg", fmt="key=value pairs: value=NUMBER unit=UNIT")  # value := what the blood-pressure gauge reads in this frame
value=250 unit=mmHg
